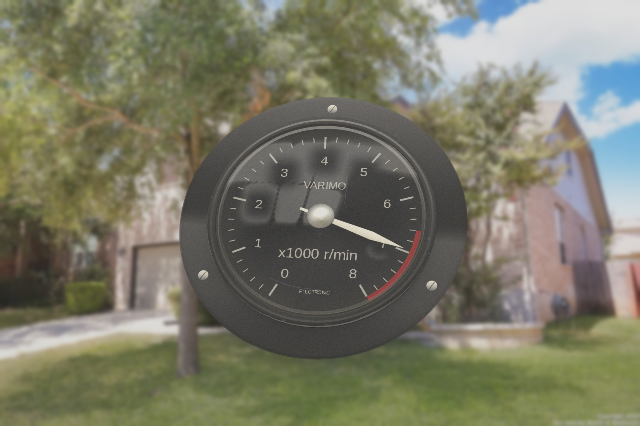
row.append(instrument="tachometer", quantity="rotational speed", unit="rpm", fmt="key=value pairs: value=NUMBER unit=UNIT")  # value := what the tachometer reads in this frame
value=7000 unit=rpm
